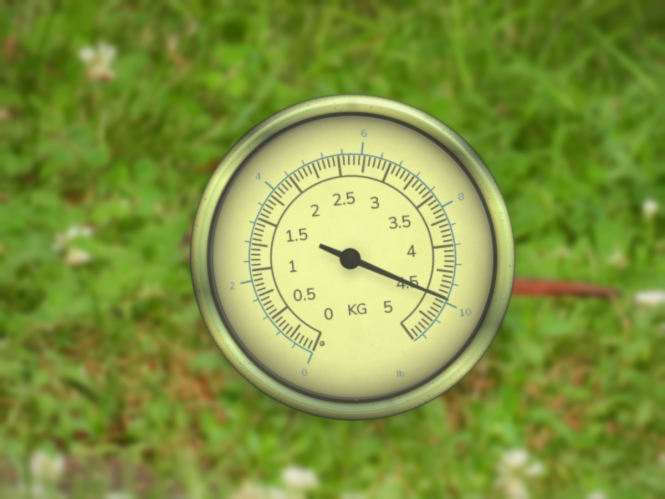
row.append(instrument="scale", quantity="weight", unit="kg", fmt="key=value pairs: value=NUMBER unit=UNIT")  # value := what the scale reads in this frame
value=4.5 unit=kg
